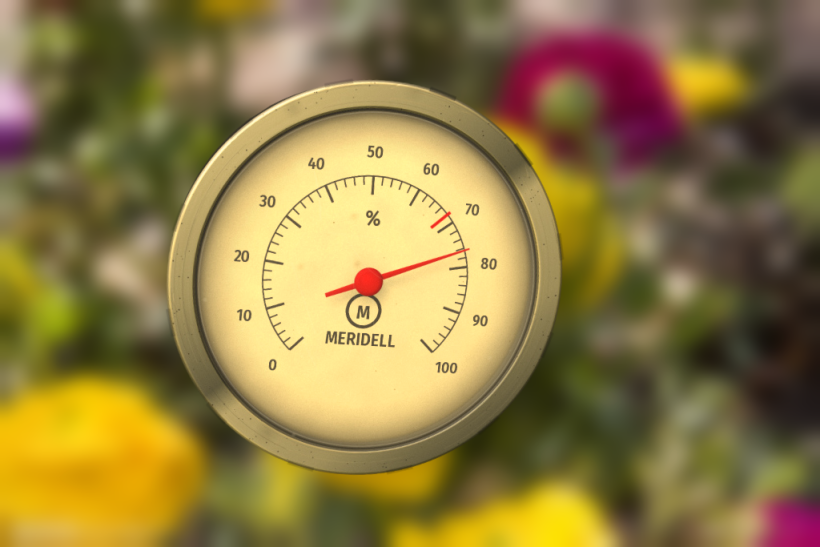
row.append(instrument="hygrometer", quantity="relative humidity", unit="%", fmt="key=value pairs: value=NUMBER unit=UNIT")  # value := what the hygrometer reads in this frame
value=76 unit=%
